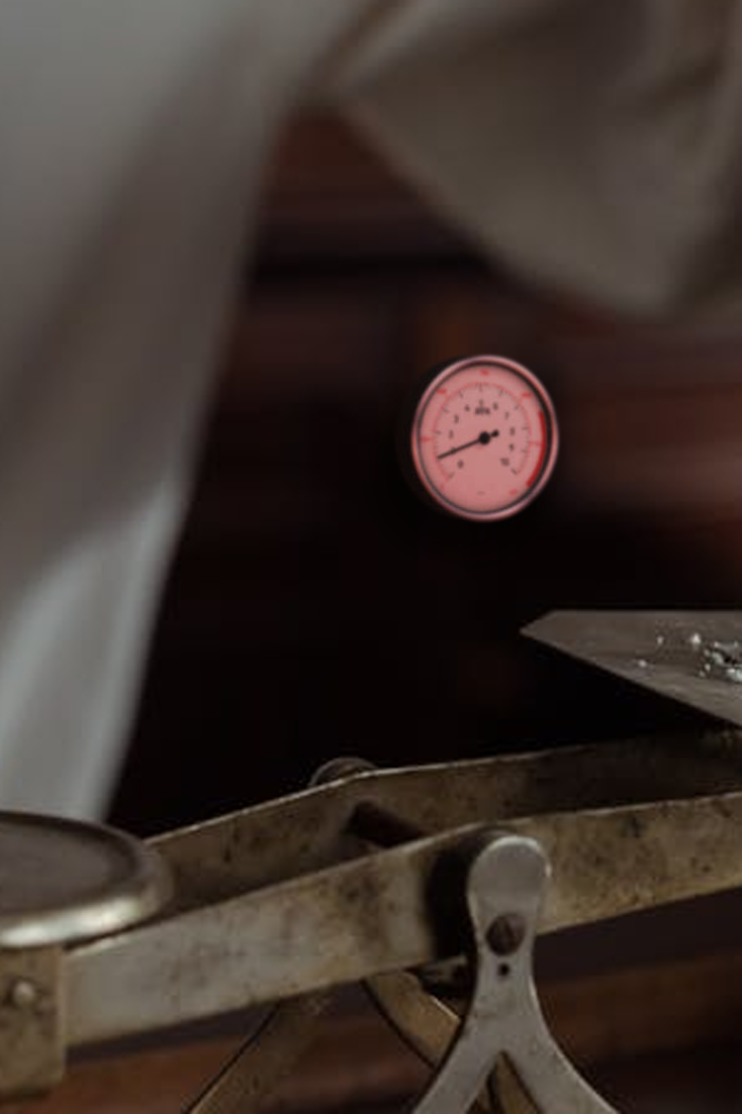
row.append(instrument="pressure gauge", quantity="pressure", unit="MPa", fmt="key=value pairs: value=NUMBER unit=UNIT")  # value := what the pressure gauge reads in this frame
value=1 unit=MPa
